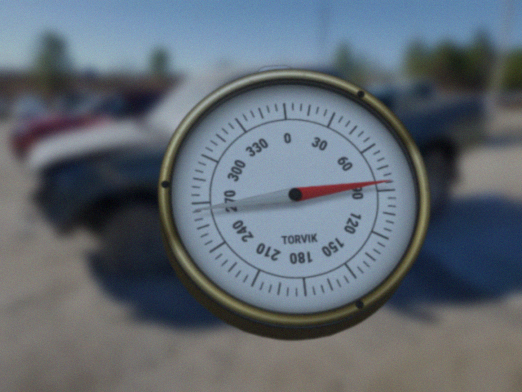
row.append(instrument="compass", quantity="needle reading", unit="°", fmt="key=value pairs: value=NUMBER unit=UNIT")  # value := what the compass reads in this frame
value=85 unit=°
